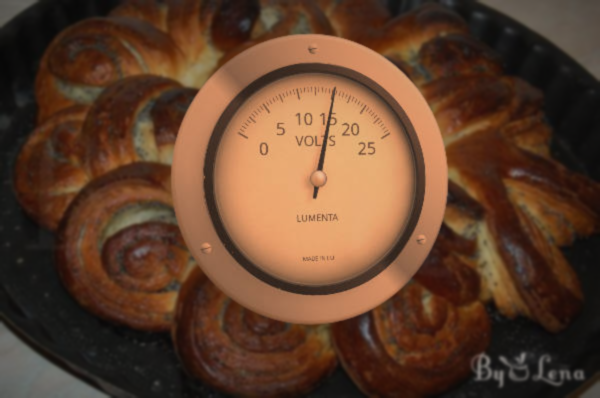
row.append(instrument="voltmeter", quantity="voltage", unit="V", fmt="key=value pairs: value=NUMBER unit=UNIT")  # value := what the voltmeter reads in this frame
value=15 unit=V
